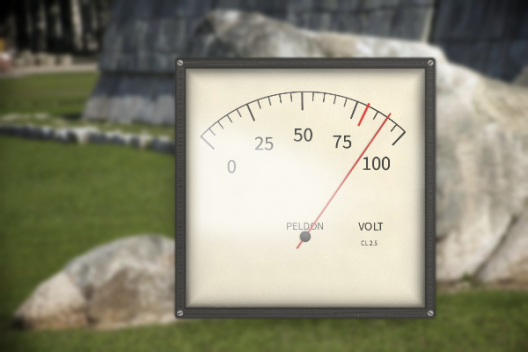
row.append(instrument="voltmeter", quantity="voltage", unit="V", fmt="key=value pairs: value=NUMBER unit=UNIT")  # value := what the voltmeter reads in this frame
value=90 unit=V
